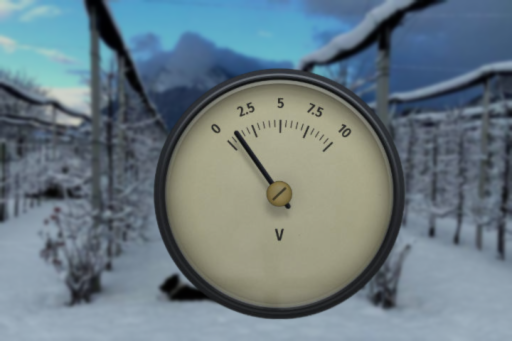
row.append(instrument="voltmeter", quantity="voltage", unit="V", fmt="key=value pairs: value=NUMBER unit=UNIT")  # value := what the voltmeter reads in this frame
value=1 unit=V
